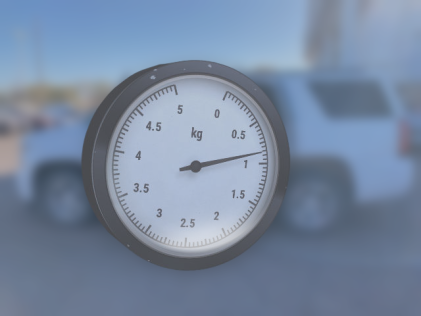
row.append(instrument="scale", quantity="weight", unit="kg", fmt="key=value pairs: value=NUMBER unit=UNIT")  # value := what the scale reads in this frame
value=0.85 unit=kg
